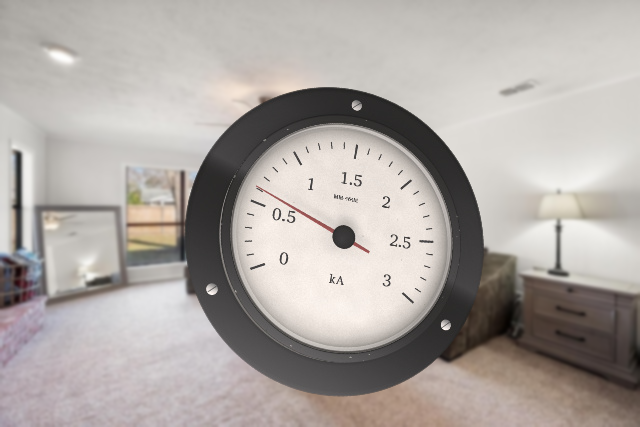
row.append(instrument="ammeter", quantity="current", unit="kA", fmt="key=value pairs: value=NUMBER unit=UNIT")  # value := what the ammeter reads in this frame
value=0.6 unit=kA
